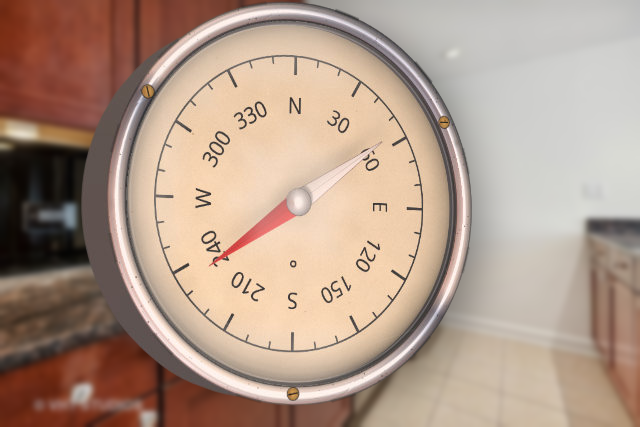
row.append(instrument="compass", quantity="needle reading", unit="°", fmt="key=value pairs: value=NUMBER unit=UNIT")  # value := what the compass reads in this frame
value=235 unit=°
